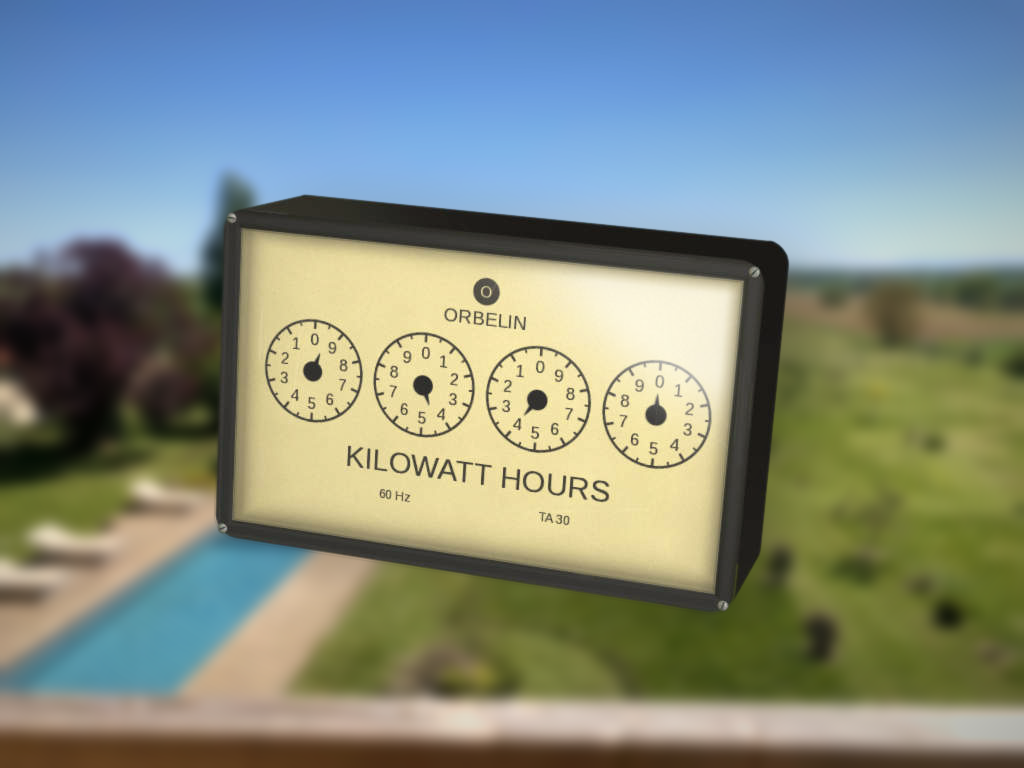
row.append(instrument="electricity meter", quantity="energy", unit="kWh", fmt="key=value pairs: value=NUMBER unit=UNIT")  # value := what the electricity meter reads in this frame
value=9440 unit=kWh
